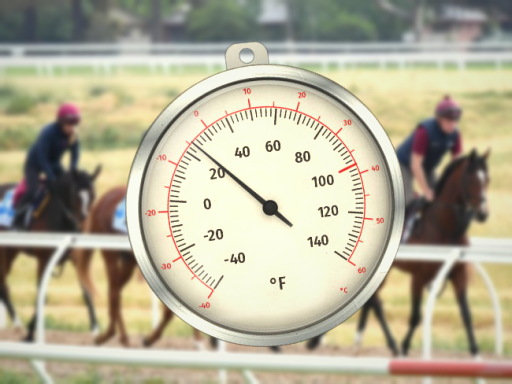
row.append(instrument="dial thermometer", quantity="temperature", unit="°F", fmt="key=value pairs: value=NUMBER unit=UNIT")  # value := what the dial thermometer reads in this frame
value=24 unit=°F
